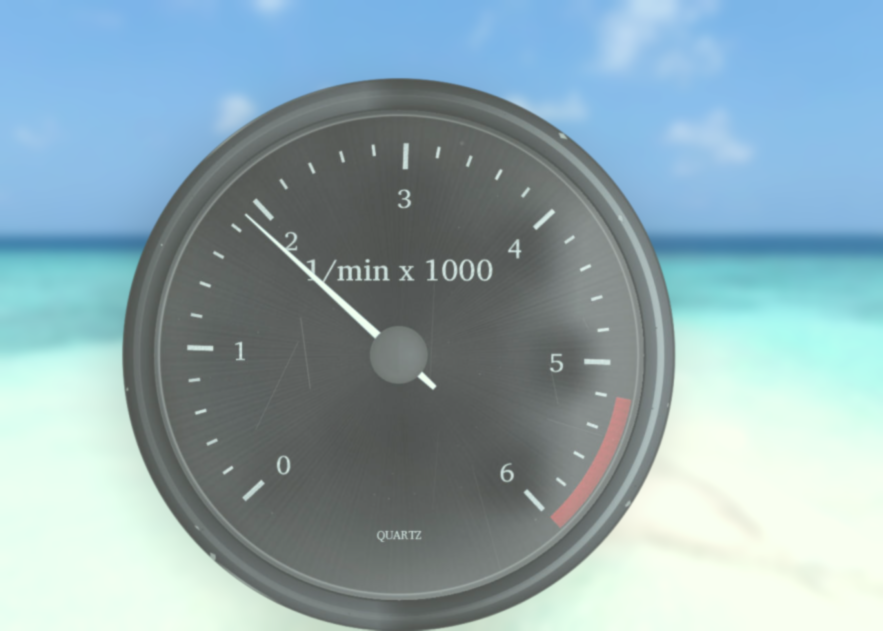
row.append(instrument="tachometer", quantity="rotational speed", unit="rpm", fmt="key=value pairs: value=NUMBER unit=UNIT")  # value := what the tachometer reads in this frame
value=1900 unit=rpm
